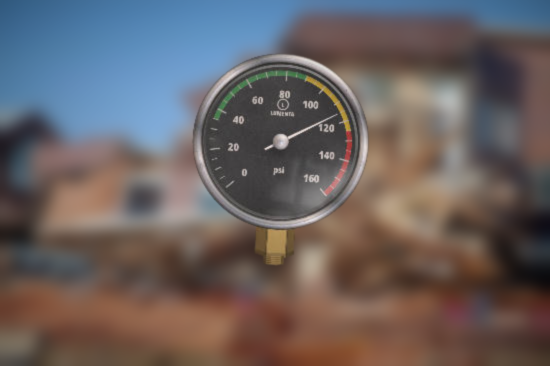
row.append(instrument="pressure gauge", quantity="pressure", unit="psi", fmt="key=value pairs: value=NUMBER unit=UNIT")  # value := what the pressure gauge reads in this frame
value=115 unit=psi
